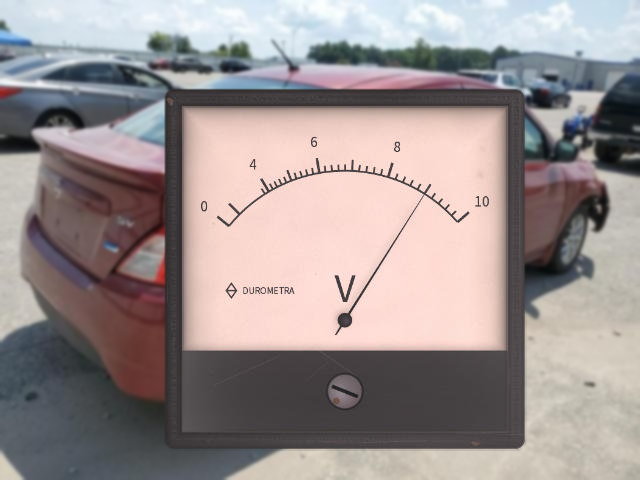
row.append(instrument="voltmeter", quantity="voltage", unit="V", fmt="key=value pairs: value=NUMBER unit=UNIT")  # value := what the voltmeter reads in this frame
value=9 unit=V
